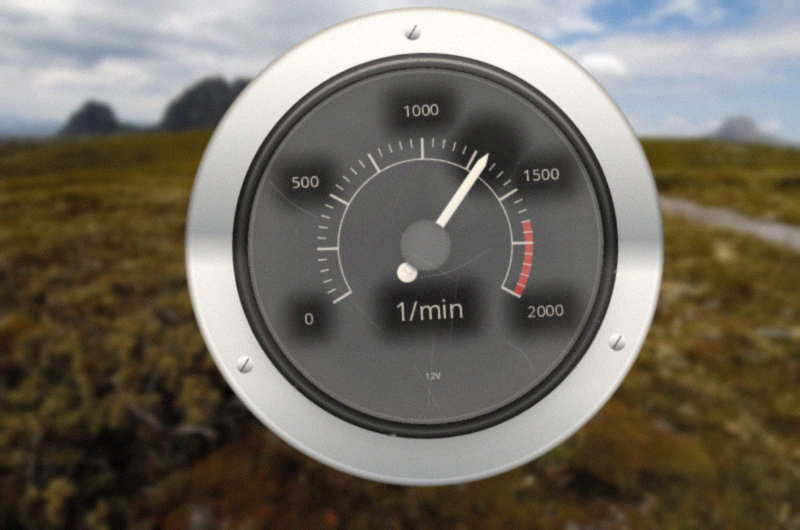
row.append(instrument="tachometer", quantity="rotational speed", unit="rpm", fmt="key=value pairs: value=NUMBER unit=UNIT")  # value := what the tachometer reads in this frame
value=1300 unit=rpm
